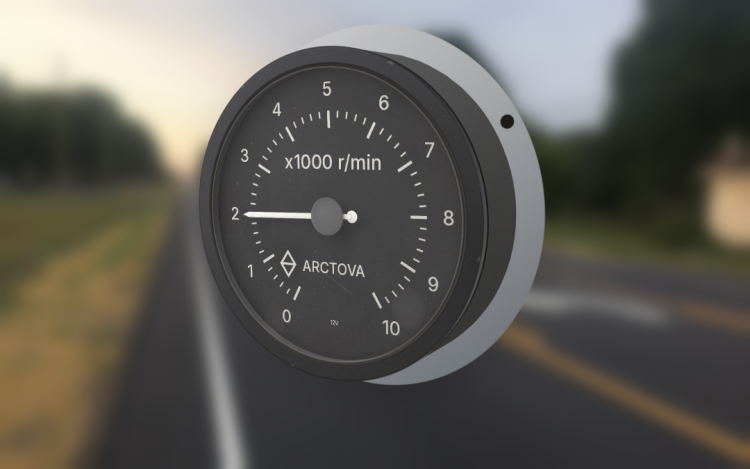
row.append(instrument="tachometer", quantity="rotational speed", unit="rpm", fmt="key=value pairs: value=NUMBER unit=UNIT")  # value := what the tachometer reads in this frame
value=2000 unit=rpm
